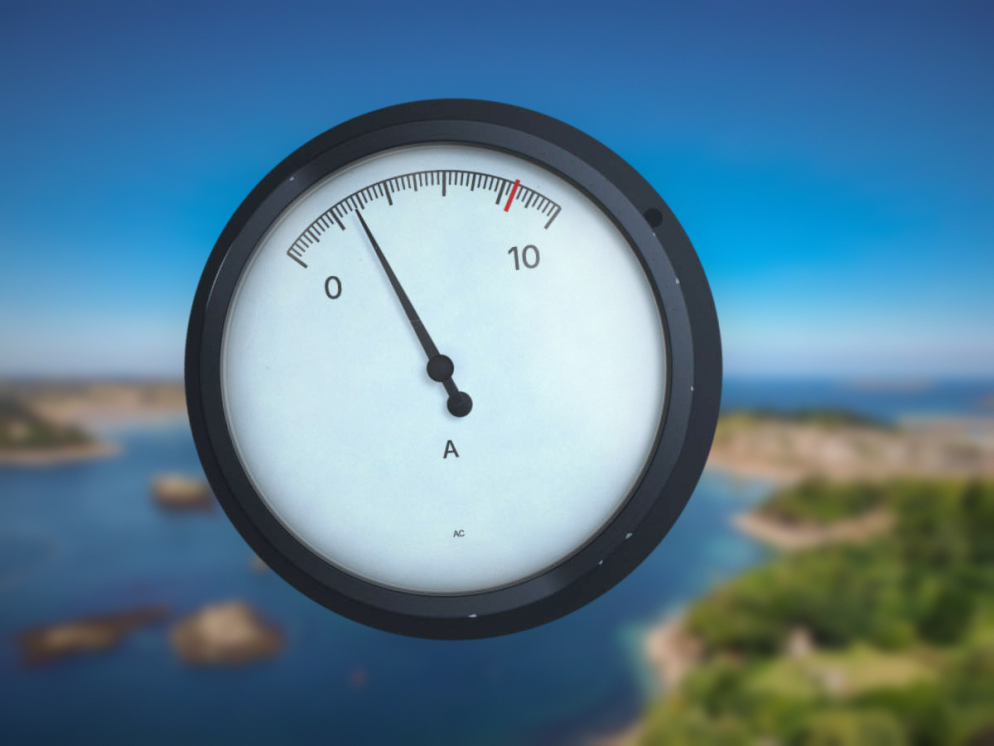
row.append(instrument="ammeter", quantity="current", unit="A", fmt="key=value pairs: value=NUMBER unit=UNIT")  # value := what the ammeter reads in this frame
value=2.8 unit=A
